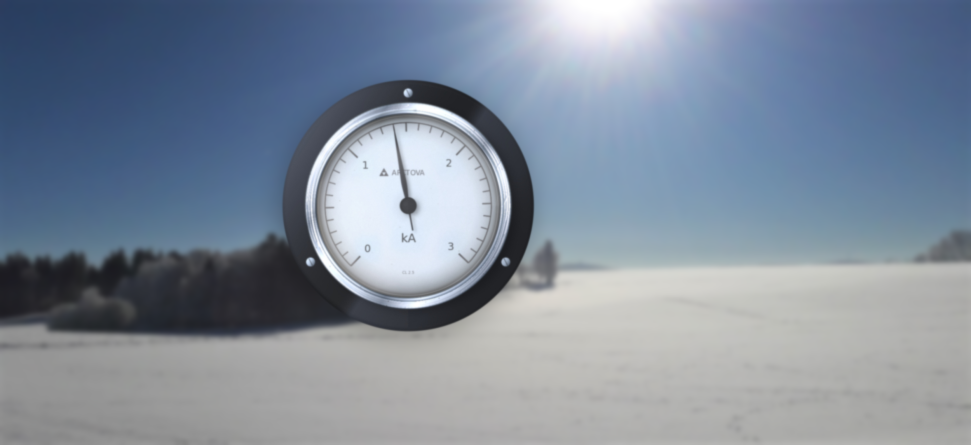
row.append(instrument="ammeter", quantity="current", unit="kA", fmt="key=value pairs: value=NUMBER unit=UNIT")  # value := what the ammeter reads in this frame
value=1.4 unit=kA
